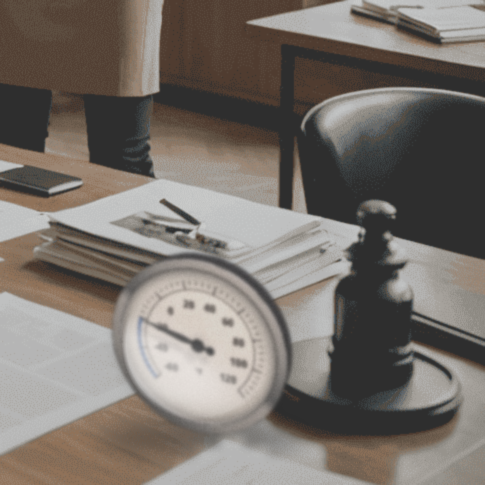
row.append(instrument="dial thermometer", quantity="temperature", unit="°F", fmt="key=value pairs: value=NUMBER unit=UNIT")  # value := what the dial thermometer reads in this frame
value=-20 unit=°F
